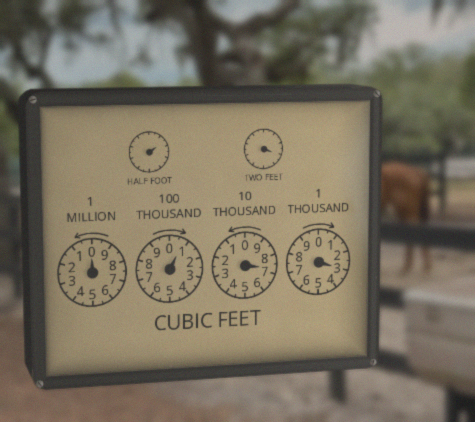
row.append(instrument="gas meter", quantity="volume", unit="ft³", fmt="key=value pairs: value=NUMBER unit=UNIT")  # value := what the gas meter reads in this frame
value=7300 unit=ft³
